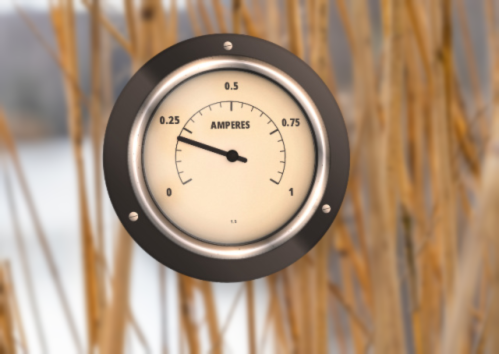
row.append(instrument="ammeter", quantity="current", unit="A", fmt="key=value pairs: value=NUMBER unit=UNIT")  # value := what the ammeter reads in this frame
value=0.2 unit=A
